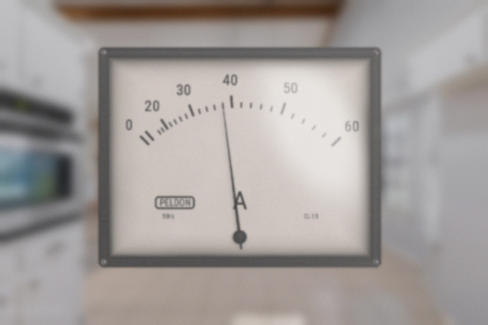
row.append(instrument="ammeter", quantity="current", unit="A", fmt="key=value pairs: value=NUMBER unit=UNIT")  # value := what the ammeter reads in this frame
value=38 unit=A
